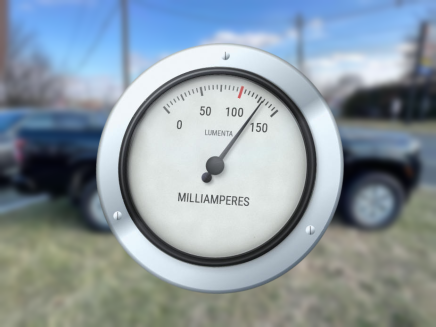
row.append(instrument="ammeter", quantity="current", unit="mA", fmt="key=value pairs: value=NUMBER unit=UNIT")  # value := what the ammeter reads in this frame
value=130 unit=mA
